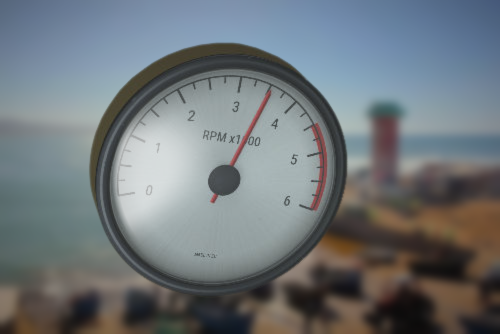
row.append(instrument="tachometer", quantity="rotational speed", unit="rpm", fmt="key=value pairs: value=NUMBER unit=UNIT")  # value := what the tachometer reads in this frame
value=3500 unit=rpm
